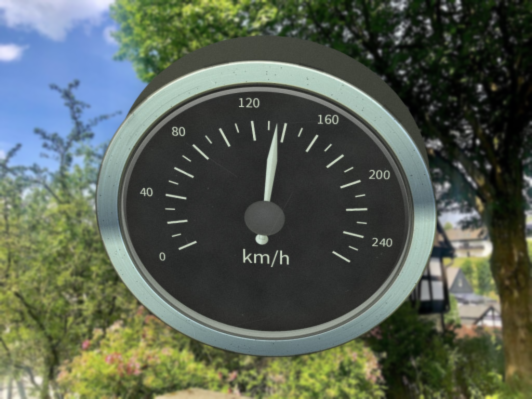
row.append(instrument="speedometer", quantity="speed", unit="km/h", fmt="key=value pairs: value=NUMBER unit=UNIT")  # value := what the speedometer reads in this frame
value=135 unit=km/h
